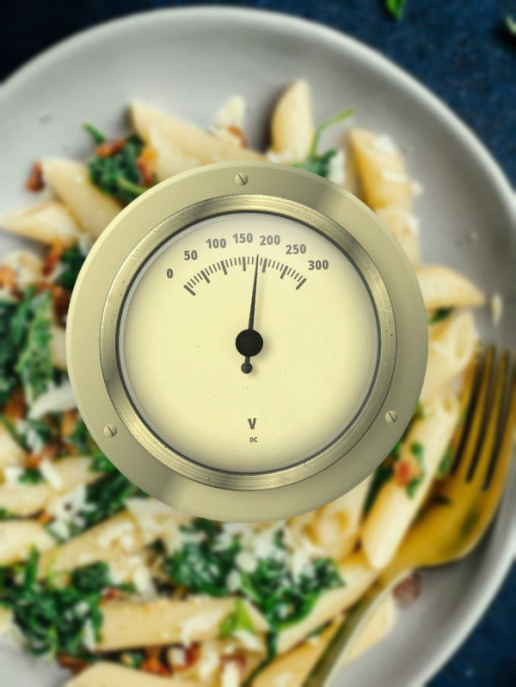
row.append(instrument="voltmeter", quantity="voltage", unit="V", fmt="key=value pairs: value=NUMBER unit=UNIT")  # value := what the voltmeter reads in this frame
value=180 unit=V
